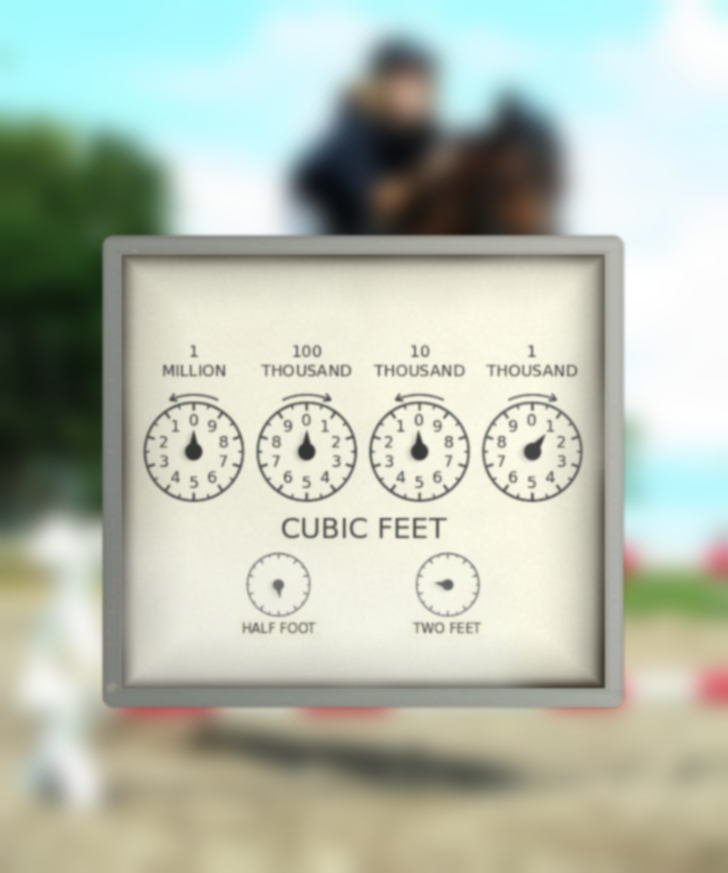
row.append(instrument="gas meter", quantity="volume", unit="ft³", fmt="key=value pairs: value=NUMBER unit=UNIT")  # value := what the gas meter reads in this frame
value=100 unit=ft³
